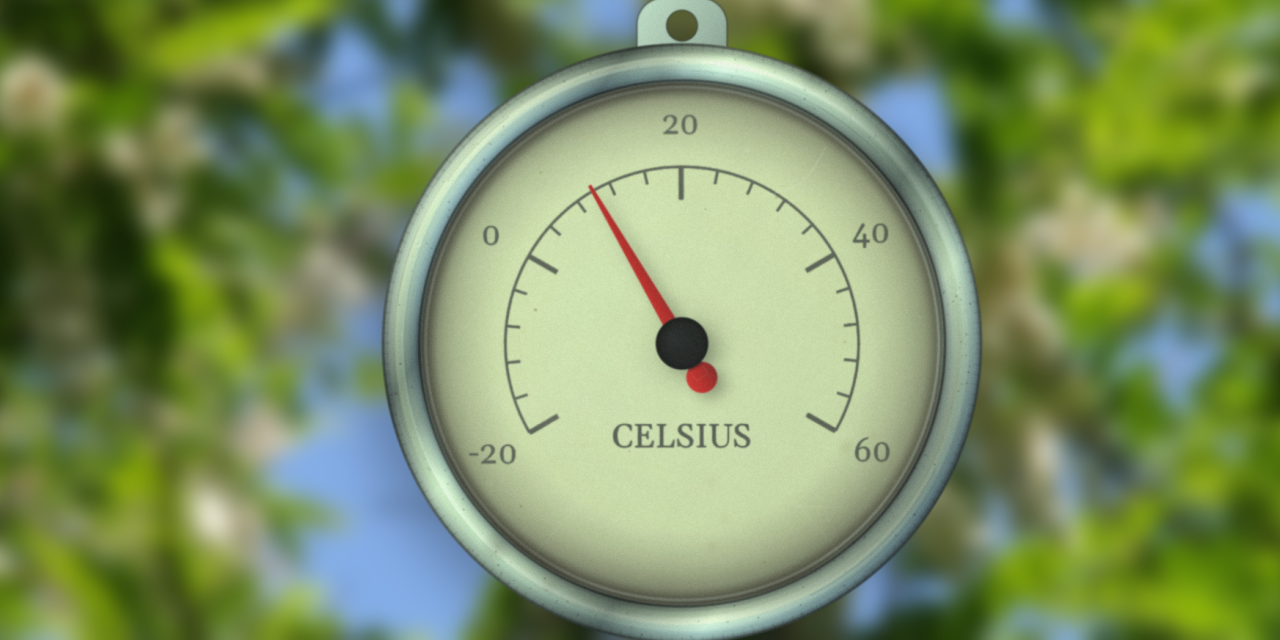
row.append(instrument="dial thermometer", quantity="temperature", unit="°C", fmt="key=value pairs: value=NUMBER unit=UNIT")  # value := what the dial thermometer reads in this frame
value=10 unit=°C
